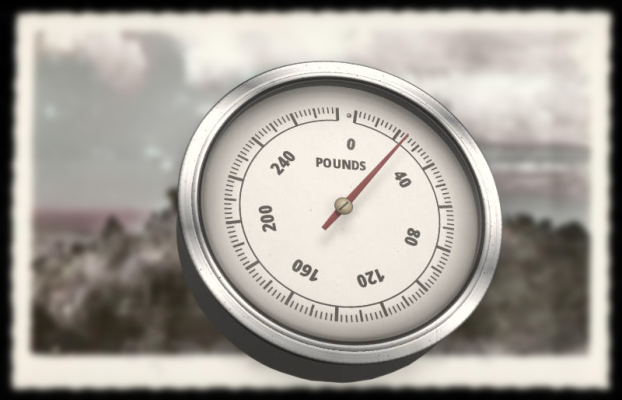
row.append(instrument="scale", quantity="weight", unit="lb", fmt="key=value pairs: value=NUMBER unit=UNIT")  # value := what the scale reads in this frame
value=24 unit=lb
